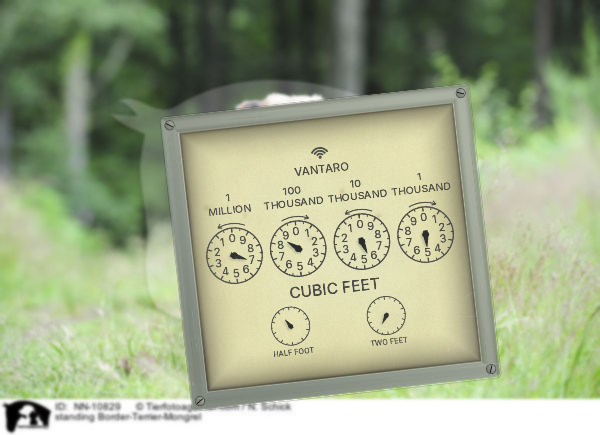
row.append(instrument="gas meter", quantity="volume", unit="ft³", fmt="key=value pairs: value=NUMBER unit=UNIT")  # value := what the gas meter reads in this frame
value=685500 unit=ft³
